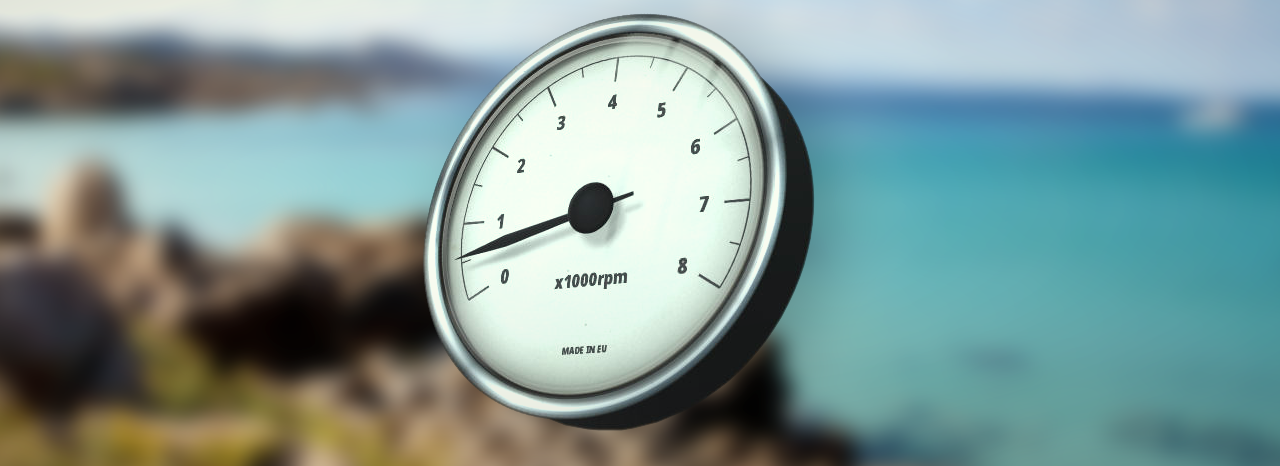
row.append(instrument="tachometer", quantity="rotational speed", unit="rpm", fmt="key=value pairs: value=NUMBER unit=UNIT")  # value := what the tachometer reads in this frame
value=500 unit=rpm
